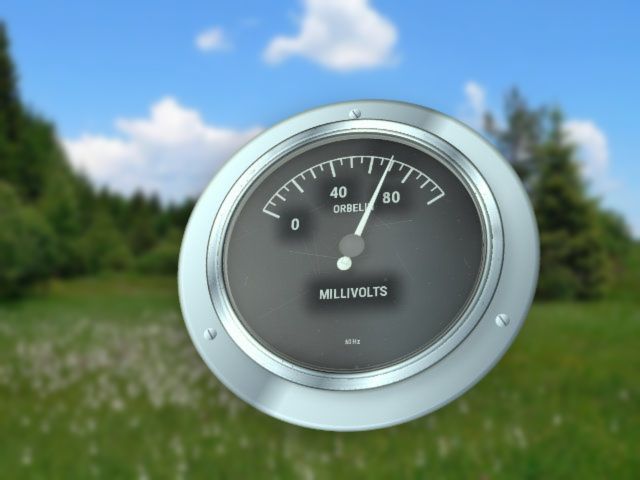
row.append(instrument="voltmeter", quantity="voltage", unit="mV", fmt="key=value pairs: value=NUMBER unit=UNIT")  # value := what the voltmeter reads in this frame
value=70 unit=mV
